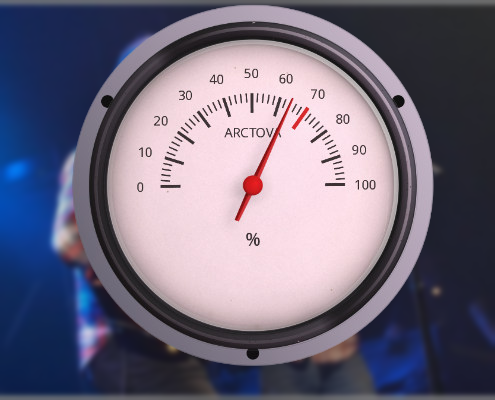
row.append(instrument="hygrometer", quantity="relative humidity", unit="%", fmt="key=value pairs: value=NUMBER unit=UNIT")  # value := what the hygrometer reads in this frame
value=64 unit=%
